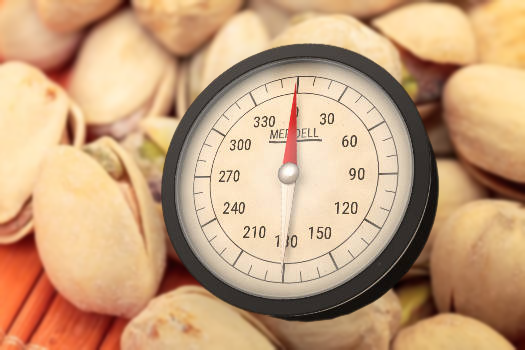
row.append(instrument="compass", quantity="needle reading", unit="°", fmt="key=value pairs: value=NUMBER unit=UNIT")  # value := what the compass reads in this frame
value=0 unit=°
